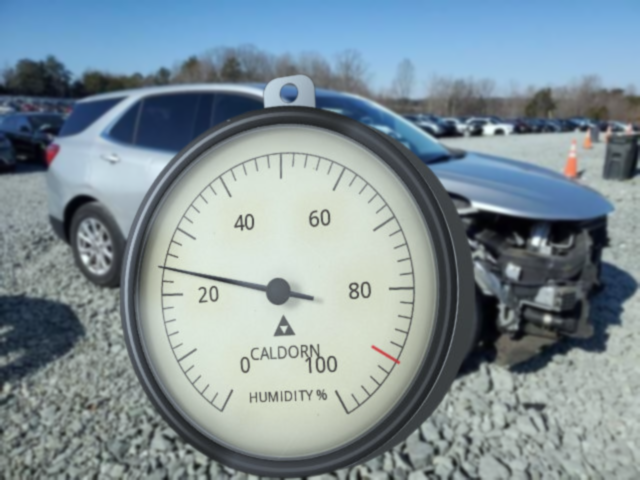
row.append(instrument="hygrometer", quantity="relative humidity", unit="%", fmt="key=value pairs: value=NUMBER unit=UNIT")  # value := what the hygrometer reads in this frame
value=24 unit=%
